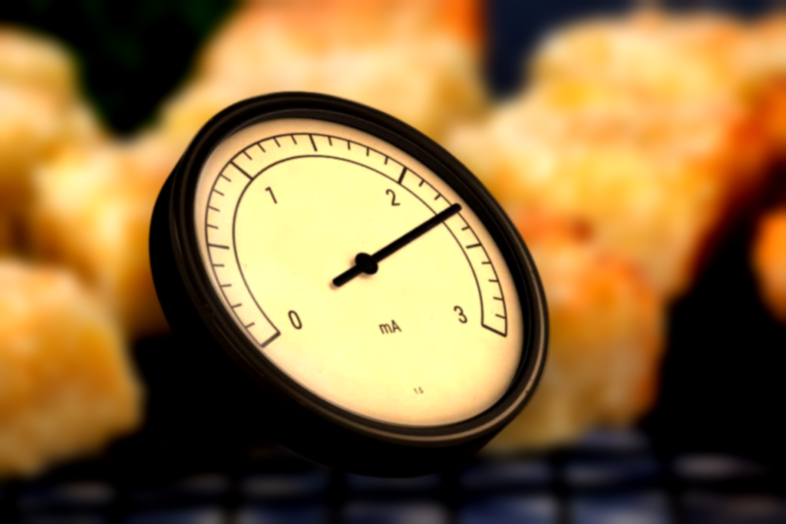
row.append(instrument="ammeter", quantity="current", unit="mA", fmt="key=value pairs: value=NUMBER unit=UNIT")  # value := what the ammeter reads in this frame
value=2.3 unit=mA
